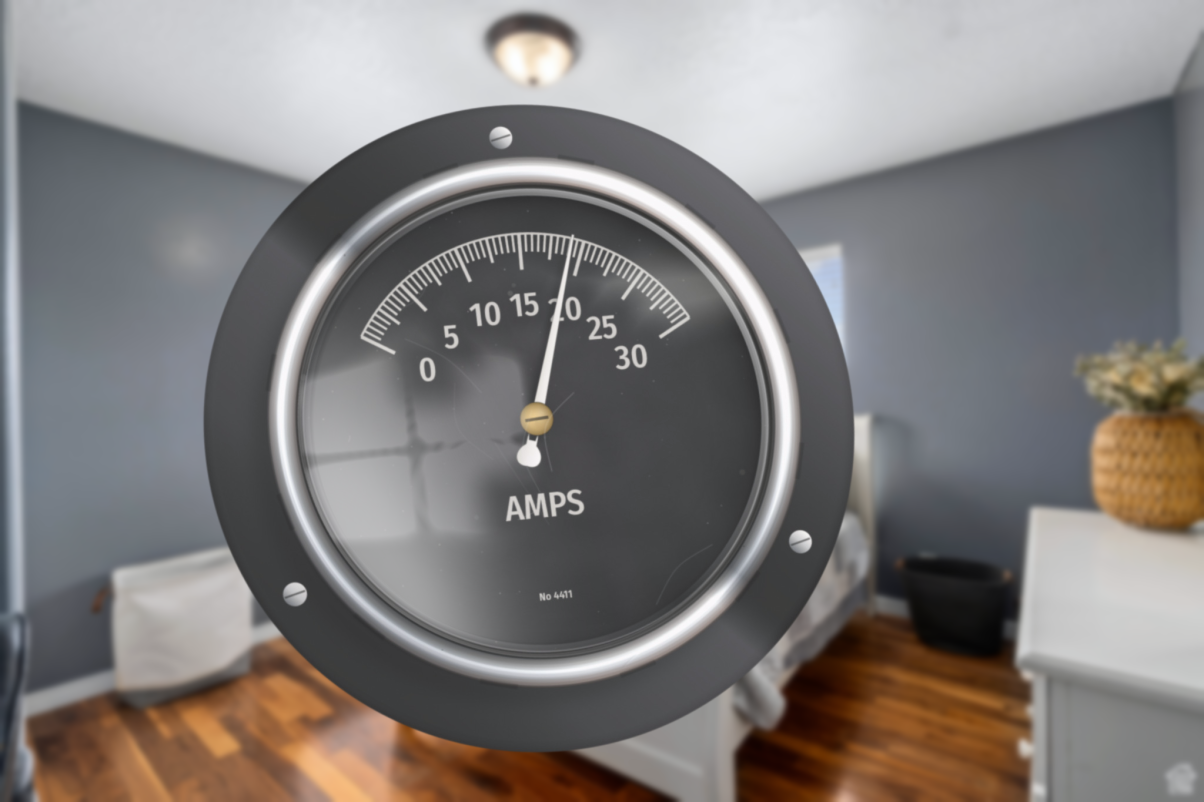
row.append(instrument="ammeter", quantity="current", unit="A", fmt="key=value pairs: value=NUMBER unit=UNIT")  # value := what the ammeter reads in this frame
value=19 unit=A
